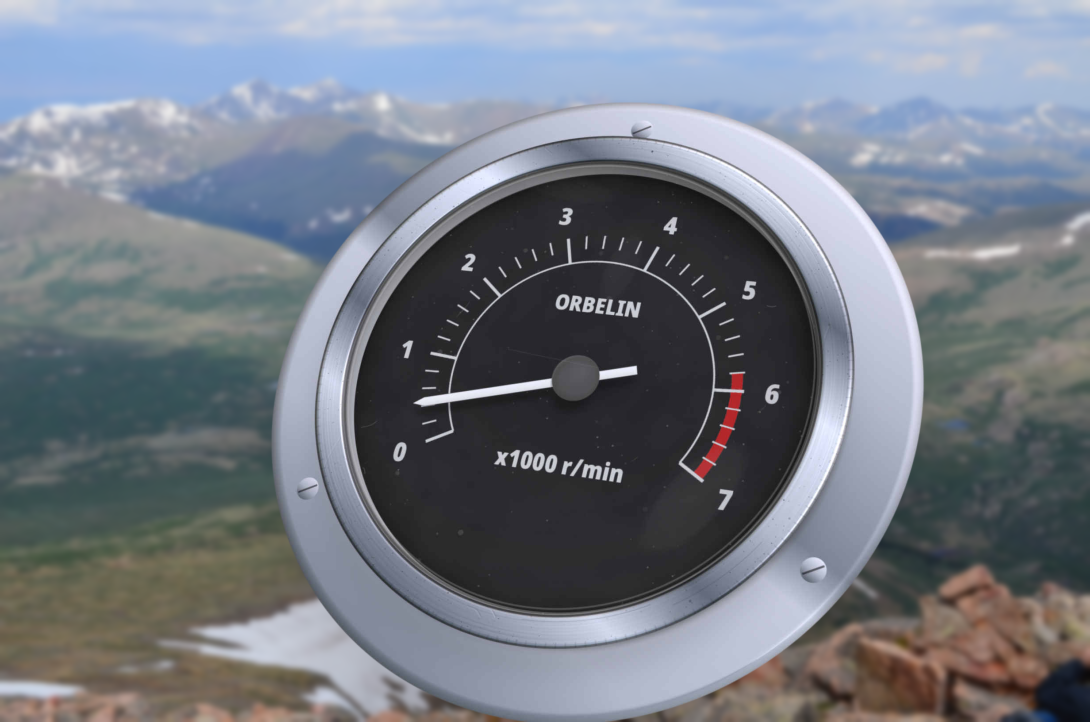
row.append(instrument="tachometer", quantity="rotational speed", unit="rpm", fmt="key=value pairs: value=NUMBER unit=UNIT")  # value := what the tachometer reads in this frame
value=400 unit=rpm
